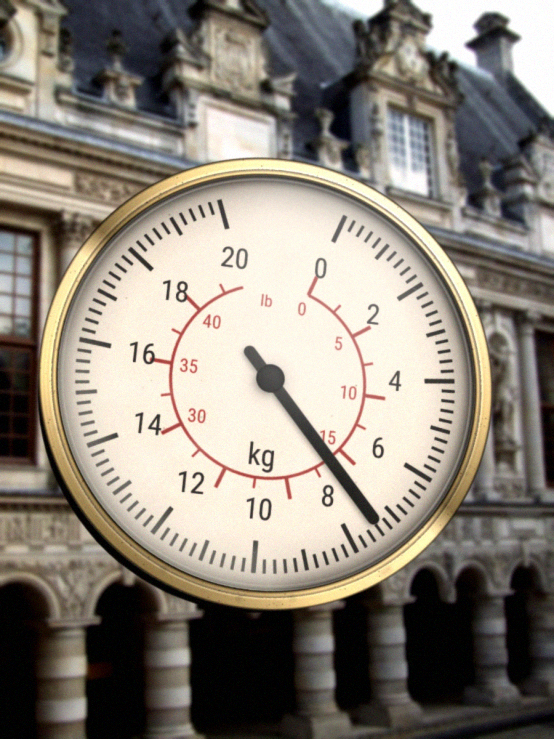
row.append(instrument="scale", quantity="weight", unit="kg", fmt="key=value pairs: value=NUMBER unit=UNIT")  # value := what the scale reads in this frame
value=7.4 unit=kg
